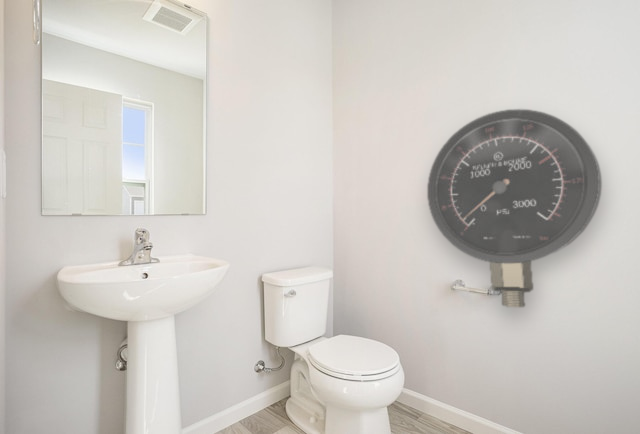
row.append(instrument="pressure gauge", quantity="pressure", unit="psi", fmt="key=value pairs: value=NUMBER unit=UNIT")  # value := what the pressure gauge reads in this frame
value=100 unit=psi
